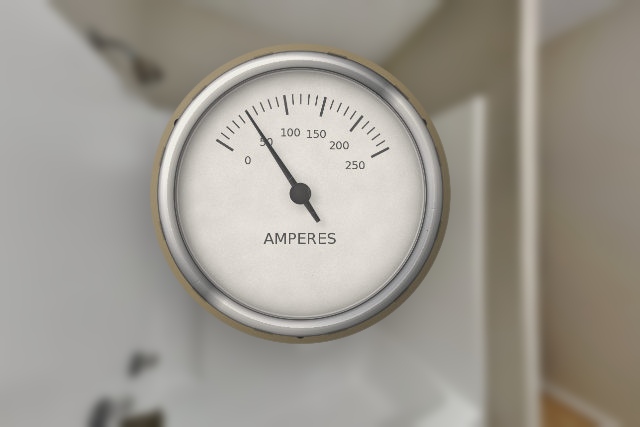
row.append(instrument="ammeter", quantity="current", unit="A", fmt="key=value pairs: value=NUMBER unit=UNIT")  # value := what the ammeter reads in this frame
value=50 unit=A
